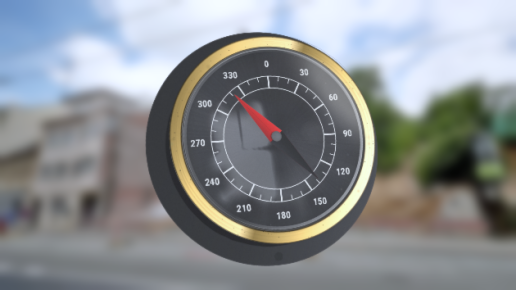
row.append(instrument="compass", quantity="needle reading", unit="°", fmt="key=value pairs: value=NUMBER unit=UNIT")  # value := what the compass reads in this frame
value=320 unit=°
